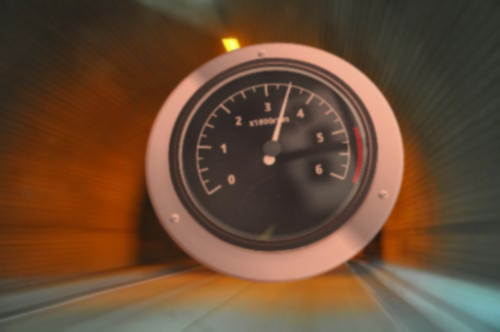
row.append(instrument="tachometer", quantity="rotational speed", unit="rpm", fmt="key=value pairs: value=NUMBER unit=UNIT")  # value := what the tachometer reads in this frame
value=3500 unit=rpm
